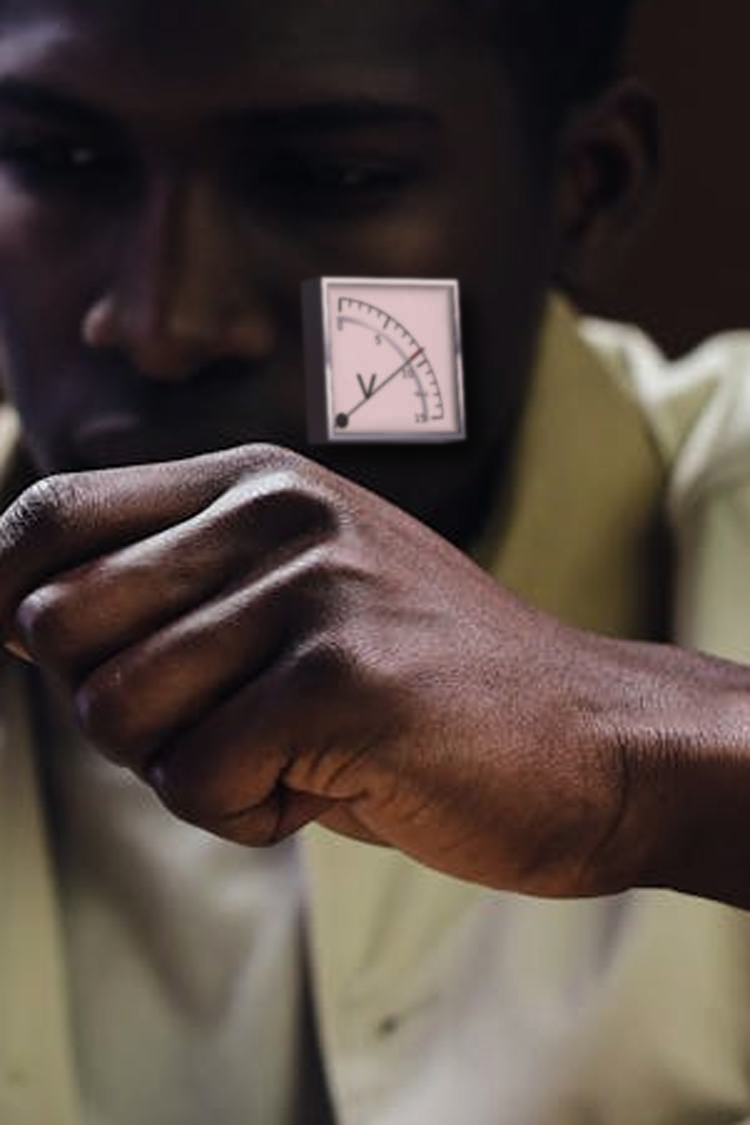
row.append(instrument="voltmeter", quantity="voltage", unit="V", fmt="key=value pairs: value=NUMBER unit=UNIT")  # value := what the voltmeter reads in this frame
value=9 unit=V
